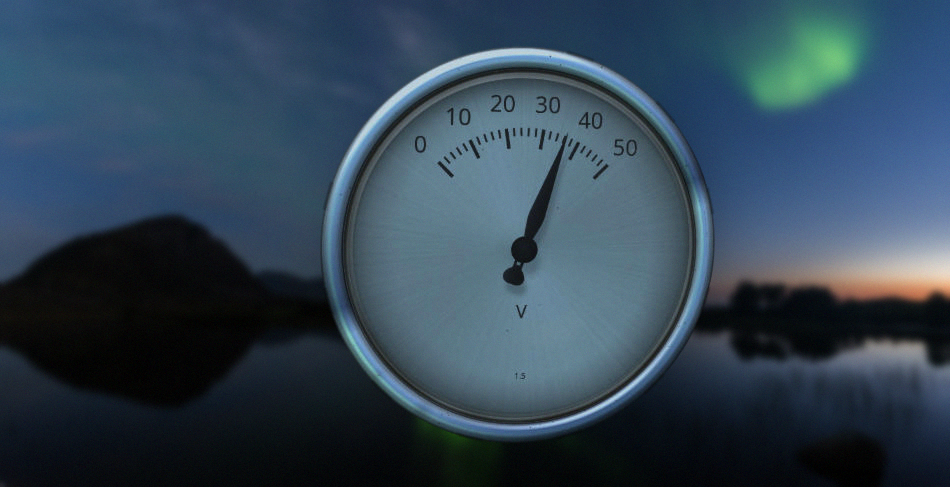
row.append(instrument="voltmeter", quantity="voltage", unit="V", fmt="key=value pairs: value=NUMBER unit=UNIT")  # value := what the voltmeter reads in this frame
value=36 unit=V
